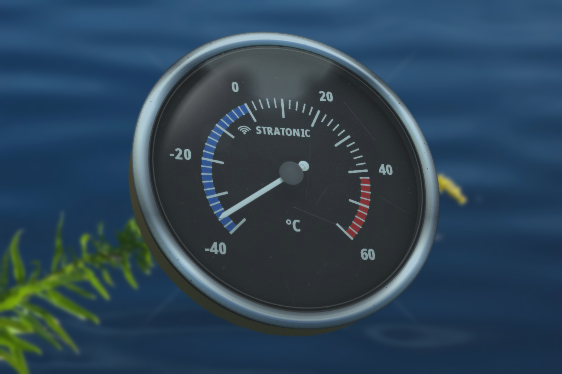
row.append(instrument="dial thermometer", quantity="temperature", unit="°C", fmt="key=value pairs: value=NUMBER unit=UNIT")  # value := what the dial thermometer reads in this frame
value=-36 unit=°C
